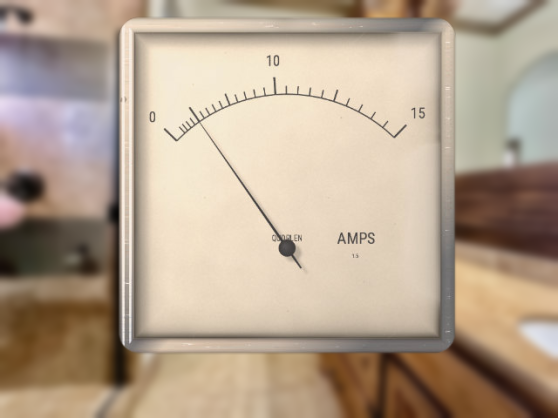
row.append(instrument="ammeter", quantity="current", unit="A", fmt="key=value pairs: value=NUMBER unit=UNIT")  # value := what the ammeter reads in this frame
value=5 unit=A
